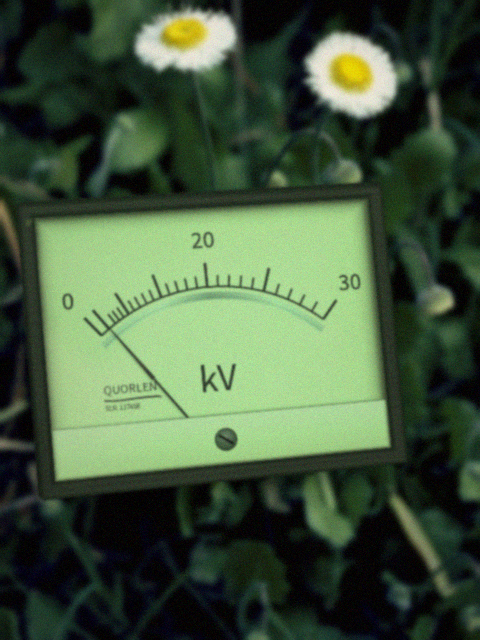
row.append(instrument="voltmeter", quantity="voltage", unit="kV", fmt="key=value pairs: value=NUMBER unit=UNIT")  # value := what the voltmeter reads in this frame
value=5 unit=kV
